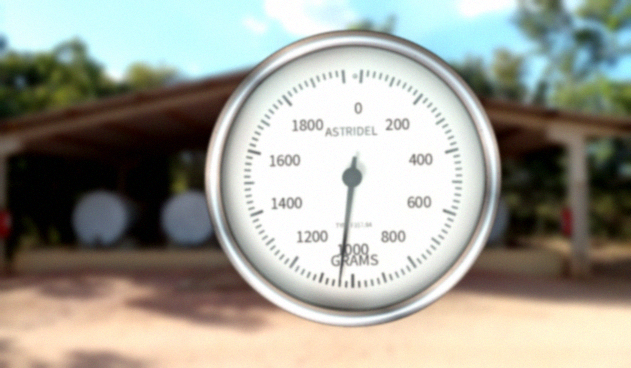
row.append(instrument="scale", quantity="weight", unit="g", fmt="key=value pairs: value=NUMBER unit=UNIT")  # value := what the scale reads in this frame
value=1040 unit=g
